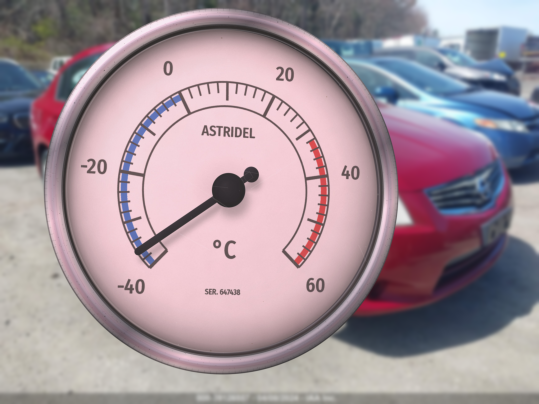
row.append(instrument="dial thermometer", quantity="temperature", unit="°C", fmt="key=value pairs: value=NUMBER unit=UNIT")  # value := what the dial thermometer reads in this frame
value=-36 unit=°C
